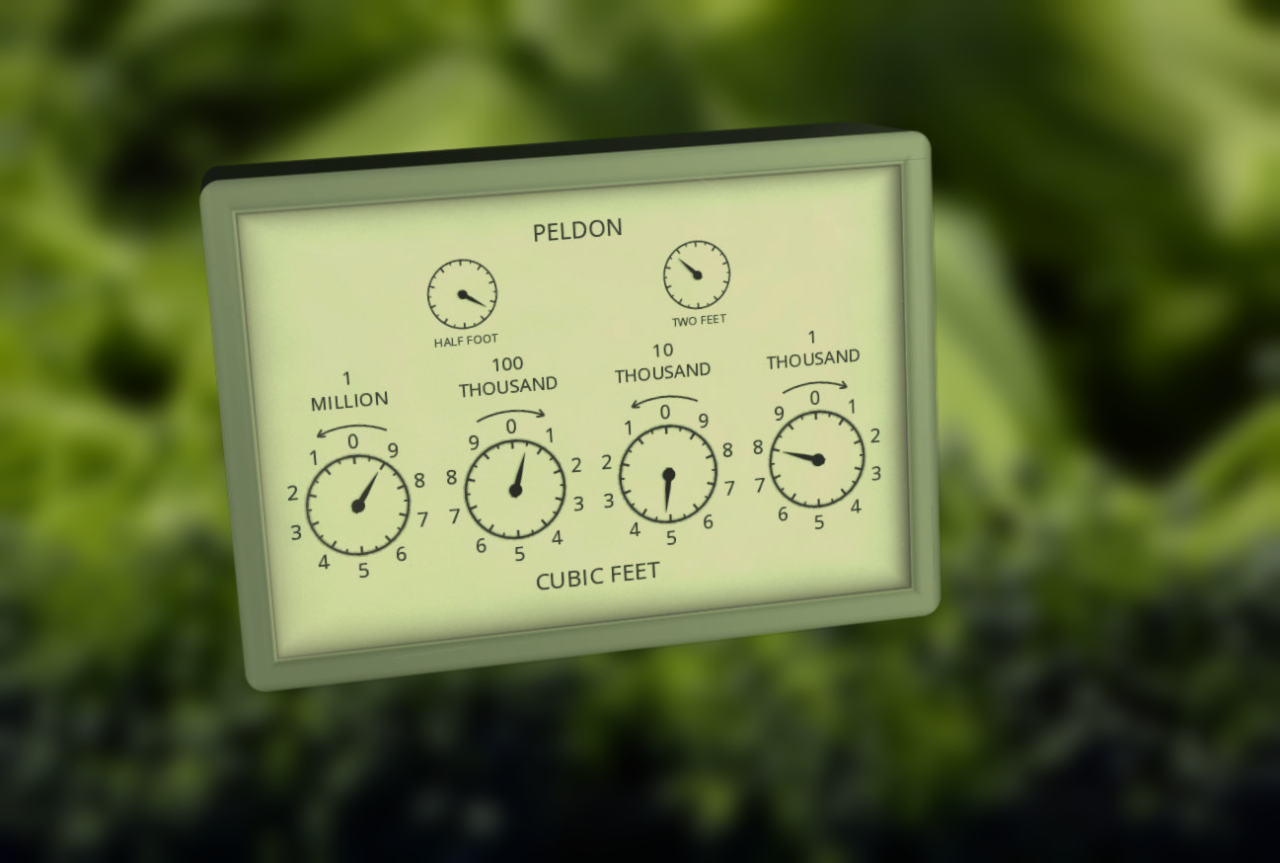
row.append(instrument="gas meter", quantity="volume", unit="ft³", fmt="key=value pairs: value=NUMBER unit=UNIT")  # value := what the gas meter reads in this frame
value=904800 unit=ft³
